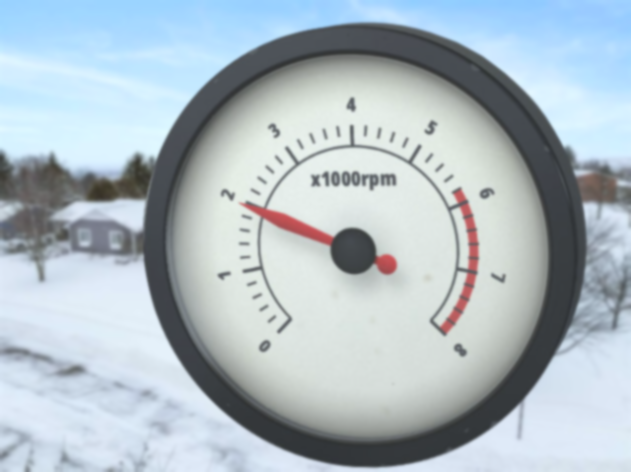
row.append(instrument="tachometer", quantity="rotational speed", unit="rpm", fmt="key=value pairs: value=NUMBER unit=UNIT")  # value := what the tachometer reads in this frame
value=2000 unit=rpm
